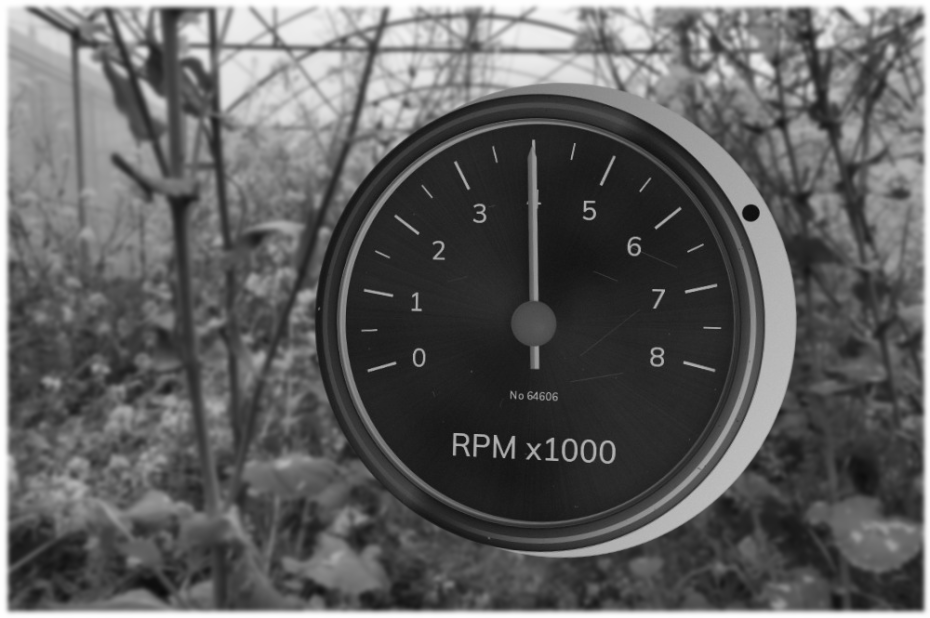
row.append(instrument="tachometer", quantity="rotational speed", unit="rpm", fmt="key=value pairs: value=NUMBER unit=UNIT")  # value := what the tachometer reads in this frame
value=4000 unit=rpm
